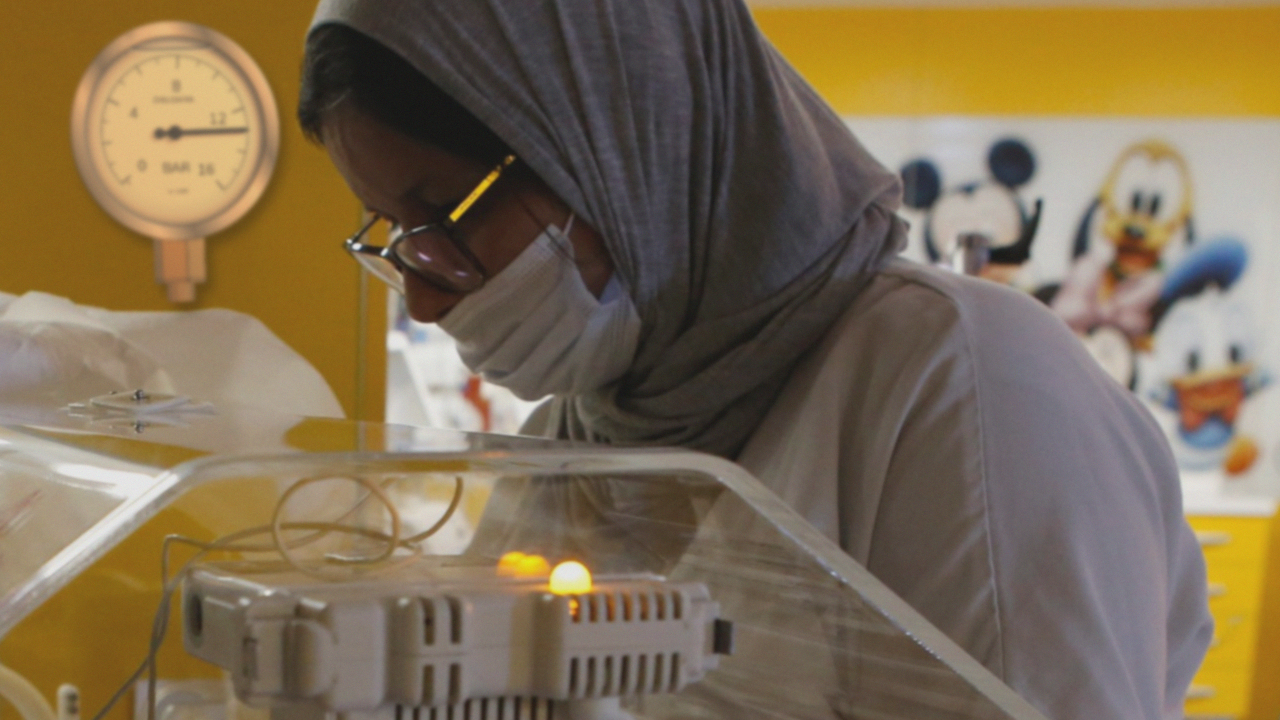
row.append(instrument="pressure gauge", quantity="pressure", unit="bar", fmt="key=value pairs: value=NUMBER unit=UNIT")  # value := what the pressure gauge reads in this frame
value=13 unit=bar
